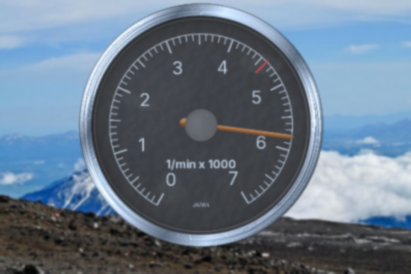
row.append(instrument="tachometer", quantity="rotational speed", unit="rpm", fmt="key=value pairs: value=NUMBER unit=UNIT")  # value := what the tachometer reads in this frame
value=5800 unit=rpm
